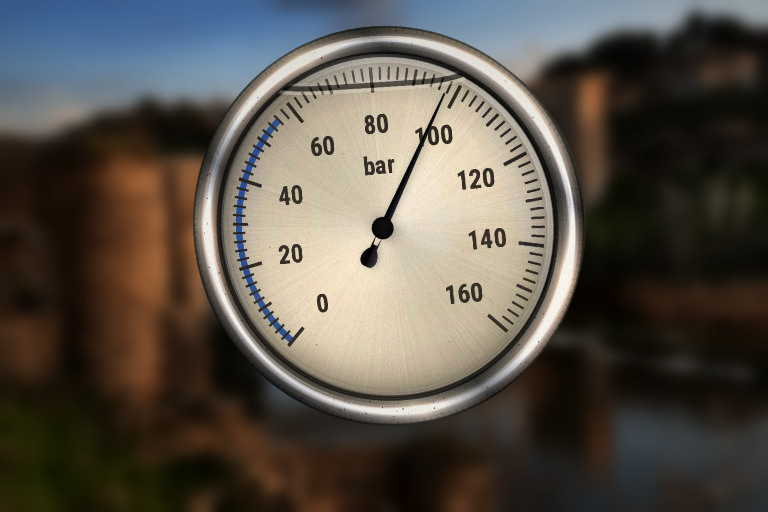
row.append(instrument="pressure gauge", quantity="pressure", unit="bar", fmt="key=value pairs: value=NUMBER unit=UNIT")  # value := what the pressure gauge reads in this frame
value=98 unit=bar
